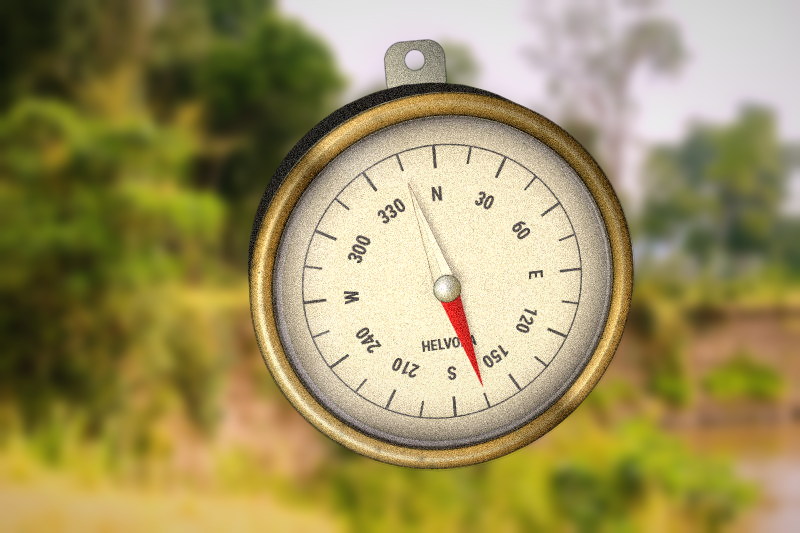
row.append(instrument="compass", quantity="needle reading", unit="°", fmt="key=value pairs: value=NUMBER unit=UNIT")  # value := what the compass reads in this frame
value=165 unit=°
